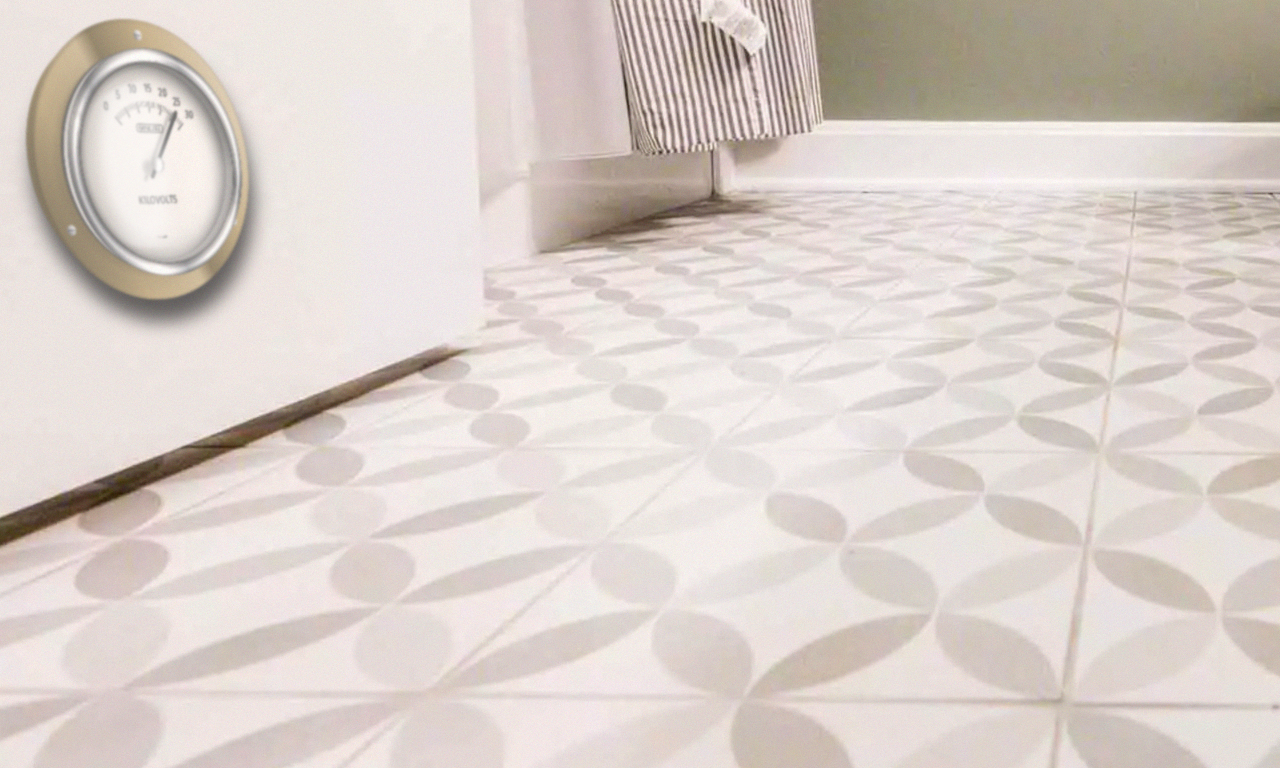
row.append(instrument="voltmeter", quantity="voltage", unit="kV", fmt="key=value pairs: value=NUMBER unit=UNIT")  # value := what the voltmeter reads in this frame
value=25 unit=kV
